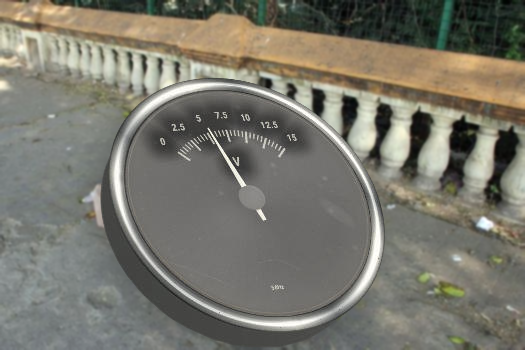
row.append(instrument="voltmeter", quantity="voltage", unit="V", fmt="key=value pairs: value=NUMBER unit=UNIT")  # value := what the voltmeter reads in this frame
value=5 unit=V
